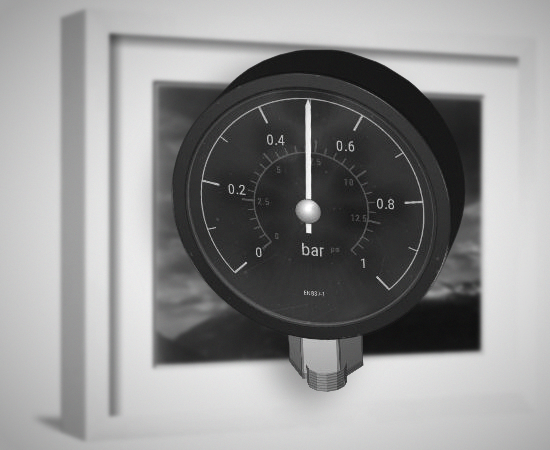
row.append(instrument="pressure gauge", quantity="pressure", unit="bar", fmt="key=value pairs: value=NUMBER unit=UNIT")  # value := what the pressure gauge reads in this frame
value=0.5 unit=bar
